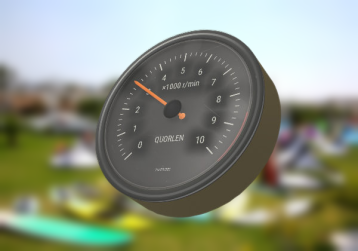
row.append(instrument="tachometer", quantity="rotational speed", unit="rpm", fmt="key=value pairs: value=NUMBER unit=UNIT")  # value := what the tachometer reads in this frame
value=3000 unit=rpm
